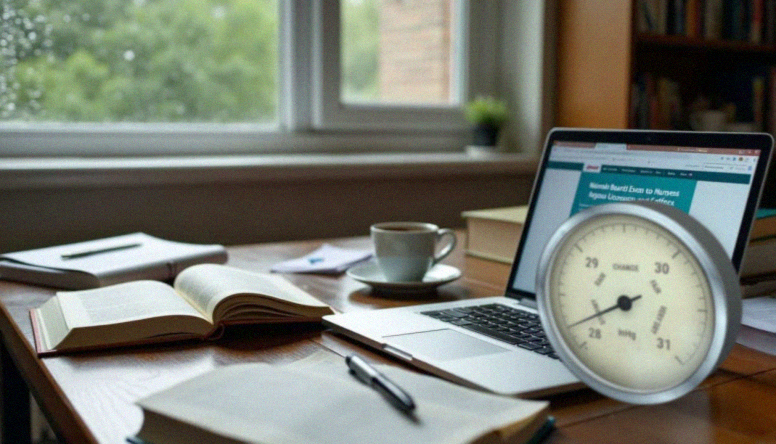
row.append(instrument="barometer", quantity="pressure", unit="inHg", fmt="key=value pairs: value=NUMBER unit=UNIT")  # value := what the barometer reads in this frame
value=28.2 unit=inHg
